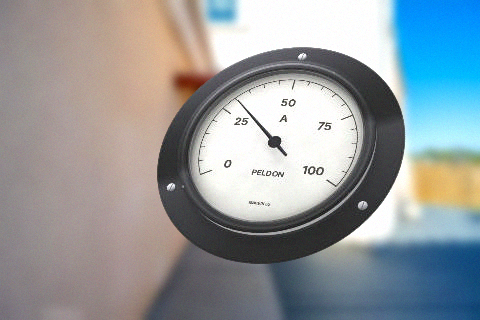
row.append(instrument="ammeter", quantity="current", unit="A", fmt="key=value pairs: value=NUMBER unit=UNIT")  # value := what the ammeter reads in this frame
value=30 unit=A
